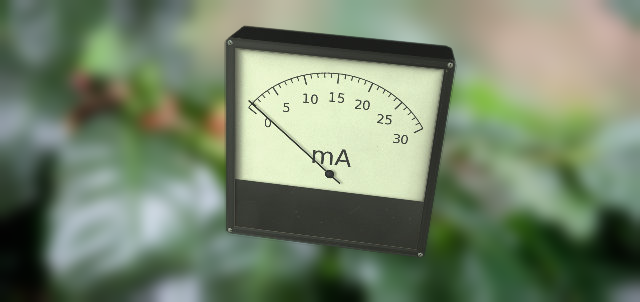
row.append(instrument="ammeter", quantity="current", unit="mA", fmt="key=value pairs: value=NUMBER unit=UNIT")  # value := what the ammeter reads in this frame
value=1 unit=mA
